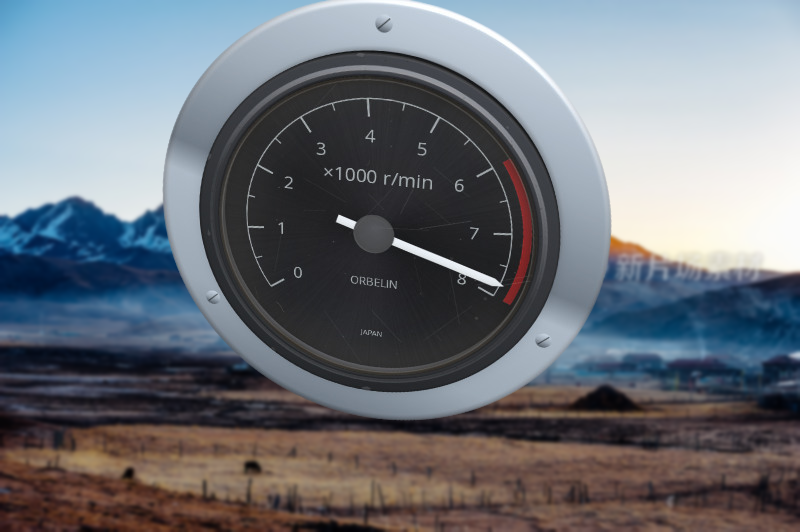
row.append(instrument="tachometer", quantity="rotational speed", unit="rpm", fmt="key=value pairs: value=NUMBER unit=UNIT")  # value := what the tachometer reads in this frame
value=7750 unit=rpm
